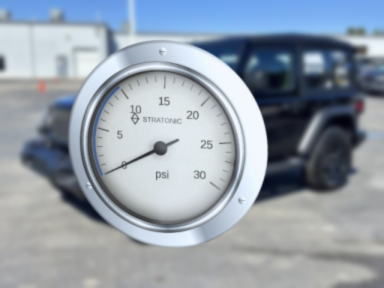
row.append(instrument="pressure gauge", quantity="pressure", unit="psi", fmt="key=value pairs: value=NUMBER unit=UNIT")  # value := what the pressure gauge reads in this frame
value=0 unit=psi
